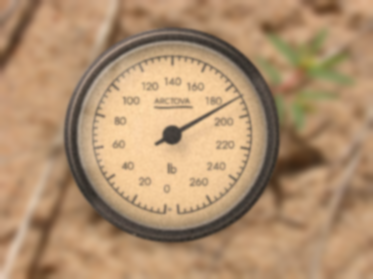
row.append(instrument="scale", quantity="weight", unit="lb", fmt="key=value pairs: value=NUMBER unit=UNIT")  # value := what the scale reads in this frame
value=188 unit=lb
